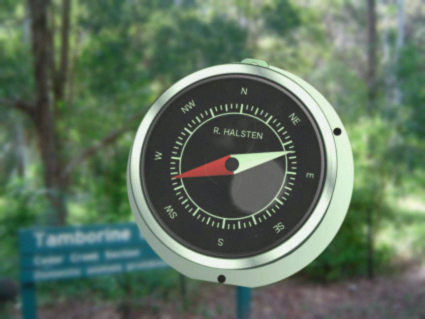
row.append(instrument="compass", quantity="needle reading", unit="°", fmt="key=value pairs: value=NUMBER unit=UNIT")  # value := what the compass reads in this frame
value=250 unit=°
